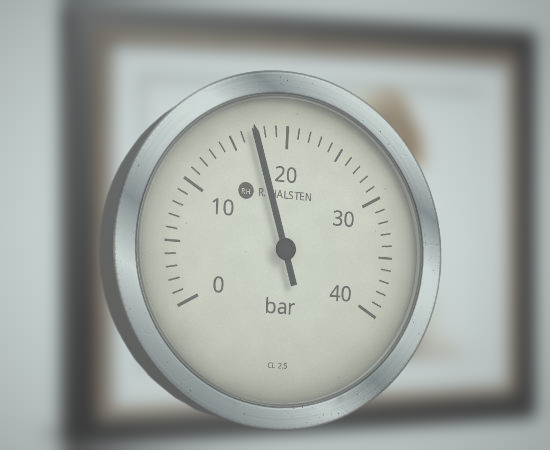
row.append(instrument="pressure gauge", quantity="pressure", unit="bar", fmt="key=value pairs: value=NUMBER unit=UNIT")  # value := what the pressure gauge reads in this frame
value=17 unit=bar
